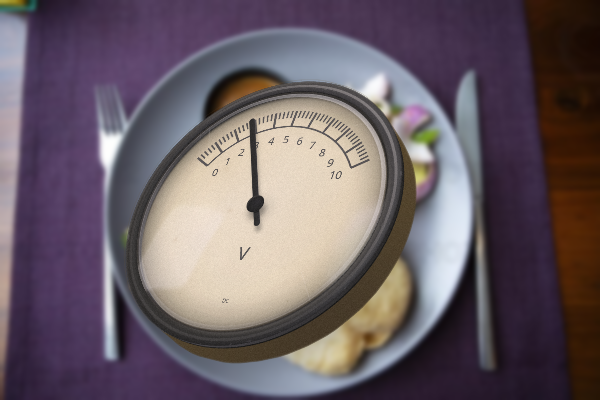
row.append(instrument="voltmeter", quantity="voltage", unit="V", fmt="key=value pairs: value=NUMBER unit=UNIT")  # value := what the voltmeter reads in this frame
value=3 unit=V
